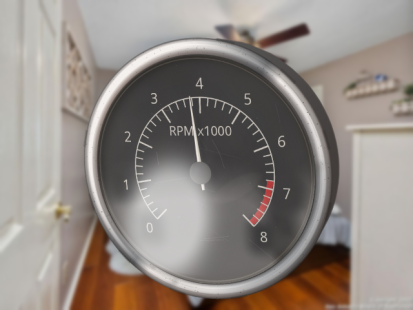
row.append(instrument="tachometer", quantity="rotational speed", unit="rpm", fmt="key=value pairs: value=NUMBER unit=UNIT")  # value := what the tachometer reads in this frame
value=3800 unit=rpm
